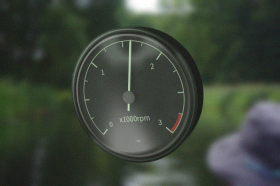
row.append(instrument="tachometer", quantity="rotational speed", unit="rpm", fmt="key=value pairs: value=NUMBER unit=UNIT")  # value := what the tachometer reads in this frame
value=1625 unit=rpm
